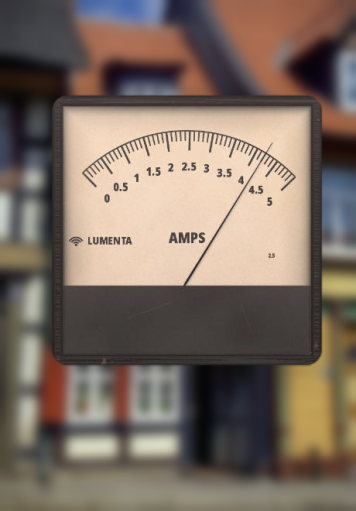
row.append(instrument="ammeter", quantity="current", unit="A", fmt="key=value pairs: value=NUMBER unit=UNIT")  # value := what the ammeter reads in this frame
value=4.2 unit=A
